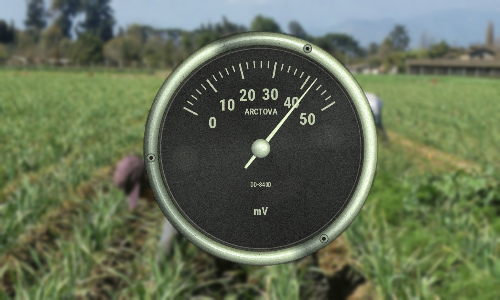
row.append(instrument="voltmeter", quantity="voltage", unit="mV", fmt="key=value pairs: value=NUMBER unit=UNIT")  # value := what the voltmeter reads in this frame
value=42 unit=mV
